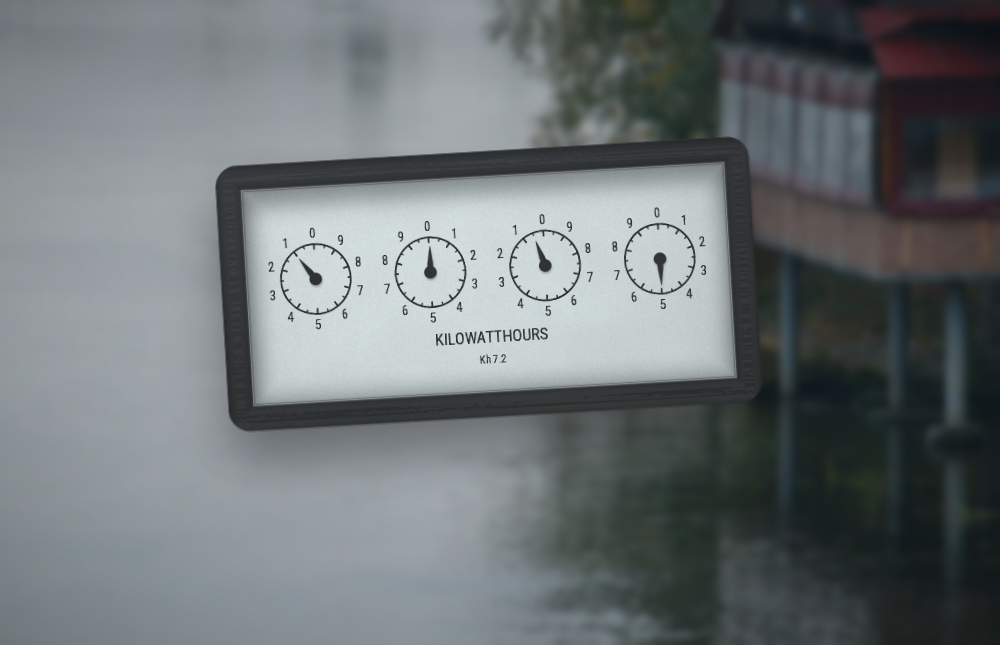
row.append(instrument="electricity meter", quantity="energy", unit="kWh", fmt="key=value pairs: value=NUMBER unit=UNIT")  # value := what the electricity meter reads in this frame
value=1005 unit=kWh
